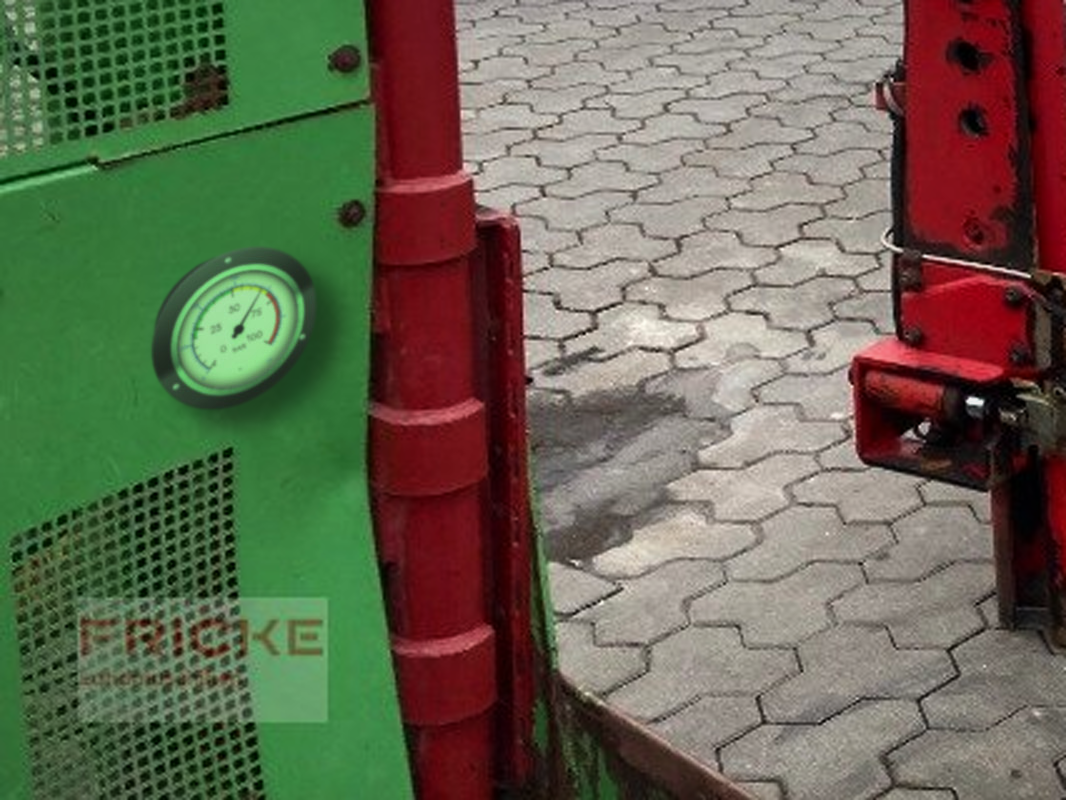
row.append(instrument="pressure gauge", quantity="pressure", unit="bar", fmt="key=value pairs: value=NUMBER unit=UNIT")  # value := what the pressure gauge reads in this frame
value=65 unit=bar
